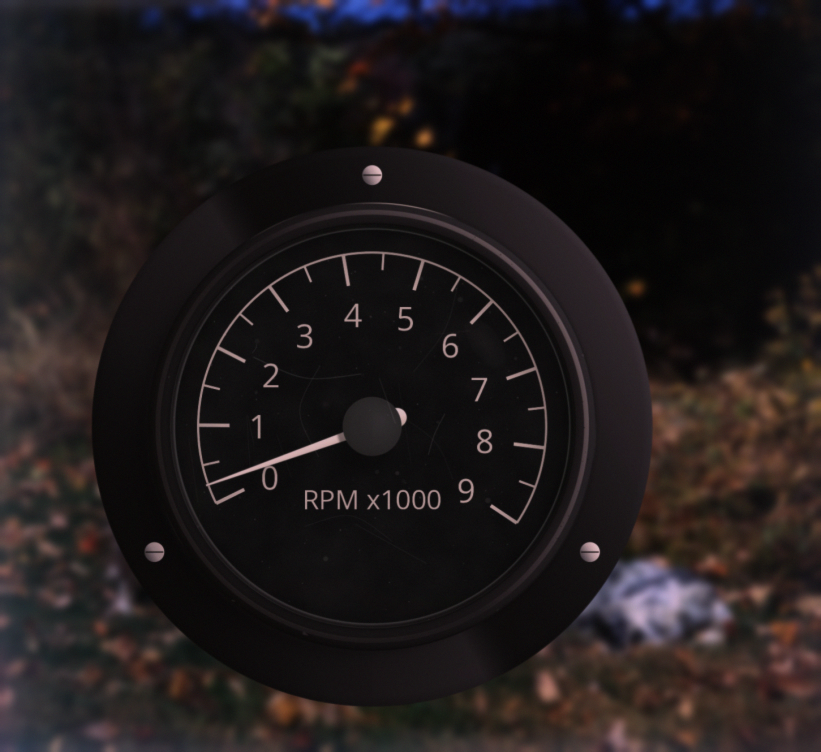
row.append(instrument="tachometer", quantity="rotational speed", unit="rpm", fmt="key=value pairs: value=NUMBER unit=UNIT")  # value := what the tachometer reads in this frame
value=250 unit=rpm
